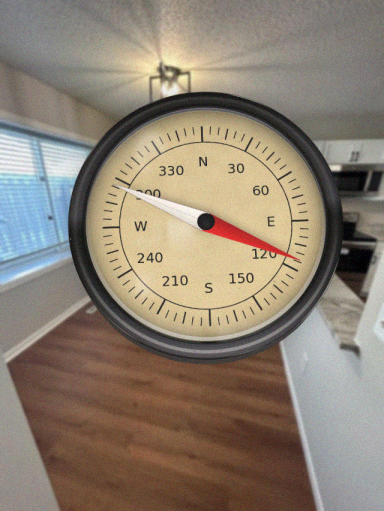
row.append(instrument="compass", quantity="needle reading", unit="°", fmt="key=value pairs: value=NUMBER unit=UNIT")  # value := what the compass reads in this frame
value=115 unit=°
